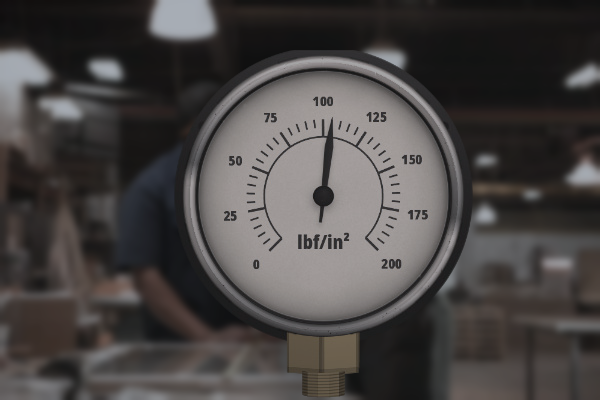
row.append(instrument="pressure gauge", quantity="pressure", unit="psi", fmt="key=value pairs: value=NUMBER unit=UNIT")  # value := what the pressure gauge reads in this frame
value=105 unit=psi
